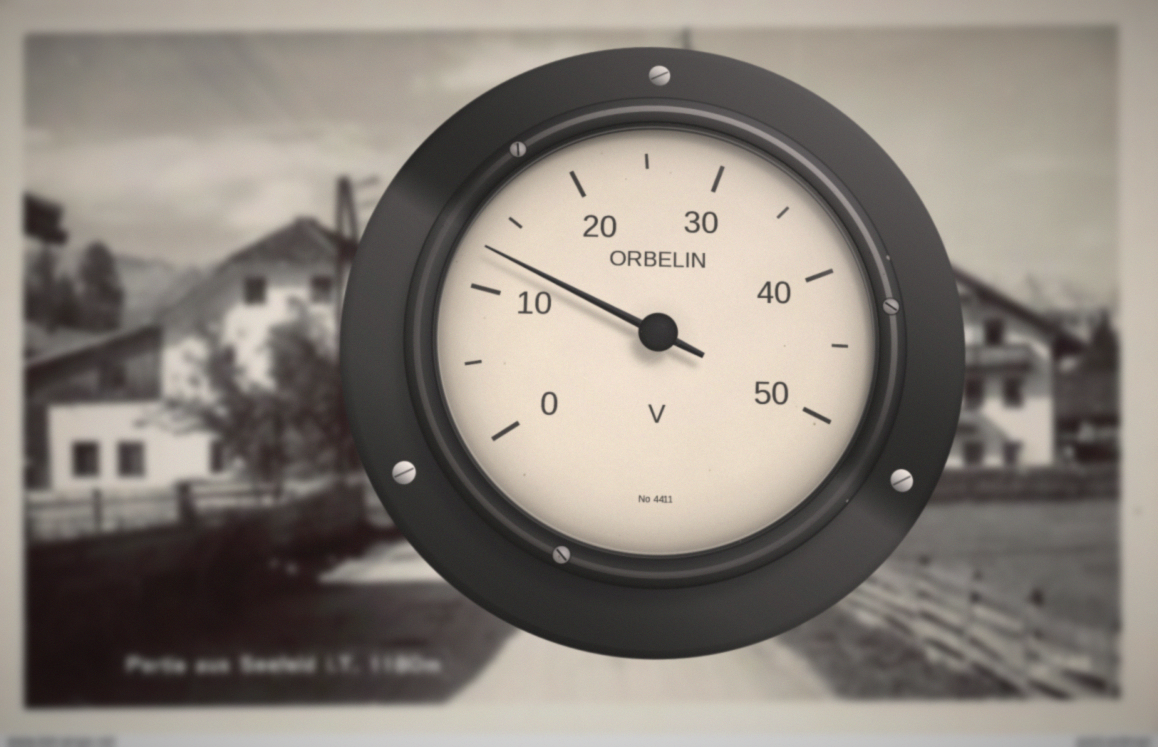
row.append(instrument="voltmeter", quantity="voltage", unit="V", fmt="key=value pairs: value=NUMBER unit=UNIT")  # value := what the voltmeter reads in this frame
value=12.5 unit=V
